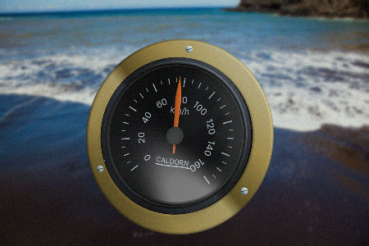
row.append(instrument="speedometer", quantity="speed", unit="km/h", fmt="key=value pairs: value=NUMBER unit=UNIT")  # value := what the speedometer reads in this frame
value=77.5 unit=km/h
